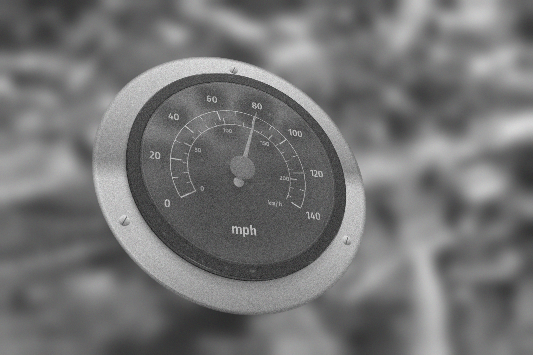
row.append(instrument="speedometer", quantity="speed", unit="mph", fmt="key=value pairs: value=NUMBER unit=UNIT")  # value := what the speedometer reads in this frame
value=80 unit=mph
